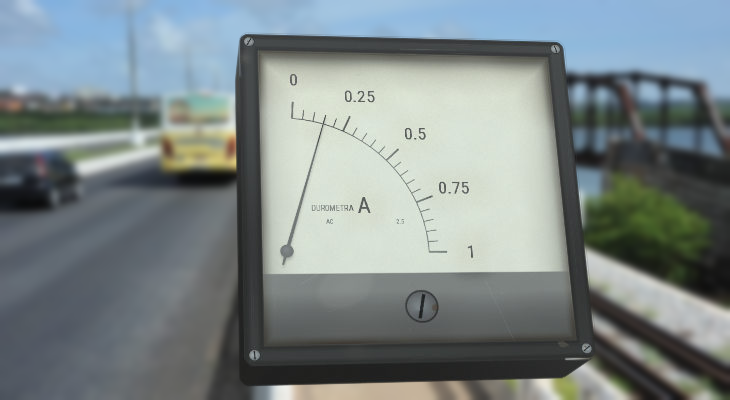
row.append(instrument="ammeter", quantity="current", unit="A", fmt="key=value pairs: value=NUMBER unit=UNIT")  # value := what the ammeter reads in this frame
value=0.15 unit=A
